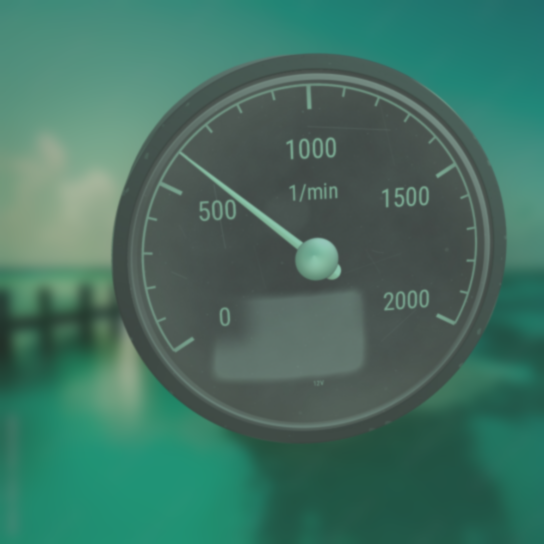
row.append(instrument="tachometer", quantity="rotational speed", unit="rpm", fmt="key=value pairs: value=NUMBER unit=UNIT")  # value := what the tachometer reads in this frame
value=600 unit=rpm
